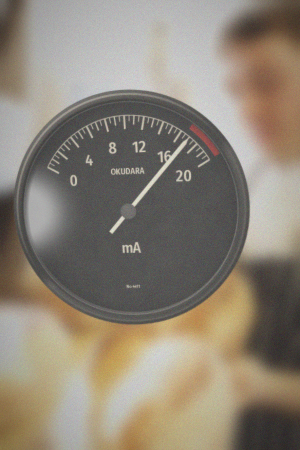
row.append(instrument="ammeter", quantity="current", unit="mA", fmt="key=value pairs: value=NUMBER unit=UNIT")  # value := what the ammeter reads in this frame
value=17 unit=mA
